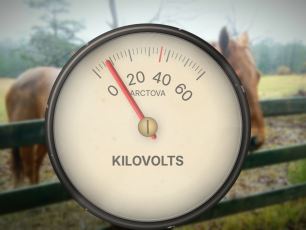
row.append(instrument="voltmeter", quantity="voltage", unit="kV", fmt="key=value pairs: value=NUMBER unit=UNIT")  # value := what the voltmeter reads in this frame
value=8 unit=kV
